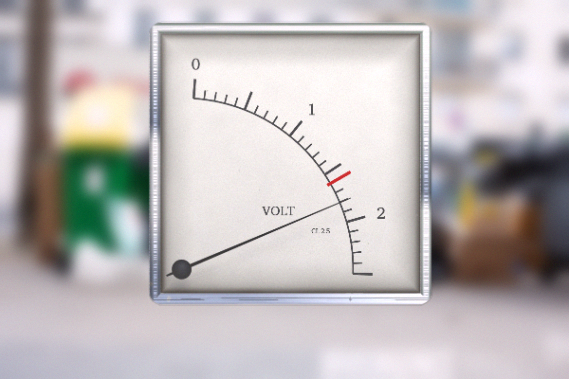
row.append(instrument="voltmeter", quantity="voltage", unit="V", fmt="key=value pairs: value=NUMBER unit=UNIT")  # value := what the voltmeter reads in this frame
value=1.8 unit=V
